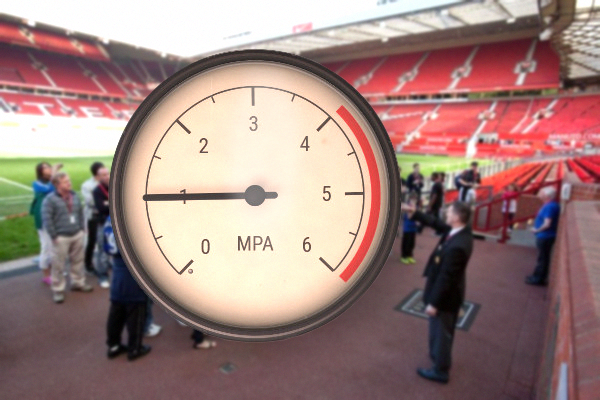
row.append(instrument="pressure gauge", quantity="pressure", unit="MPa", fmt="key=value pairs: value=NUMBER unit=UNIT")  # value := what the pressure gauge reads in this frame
value=1 unit=MPa
